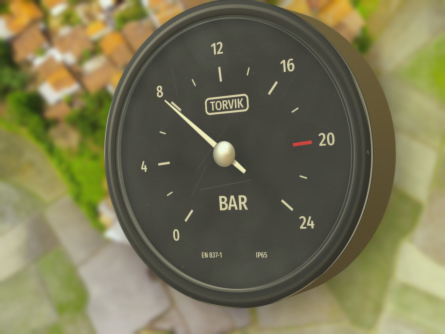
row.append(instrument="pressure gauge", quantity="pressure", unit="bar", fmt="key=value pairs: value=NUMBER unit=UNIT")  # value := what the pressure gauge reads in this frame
value=8 unit=bar
